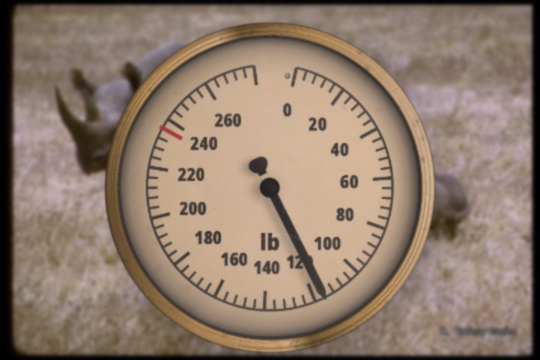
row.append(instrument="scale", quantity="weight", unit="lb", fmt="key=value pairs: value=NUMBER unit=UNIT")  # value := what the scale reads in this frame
value=116 unit=lb
